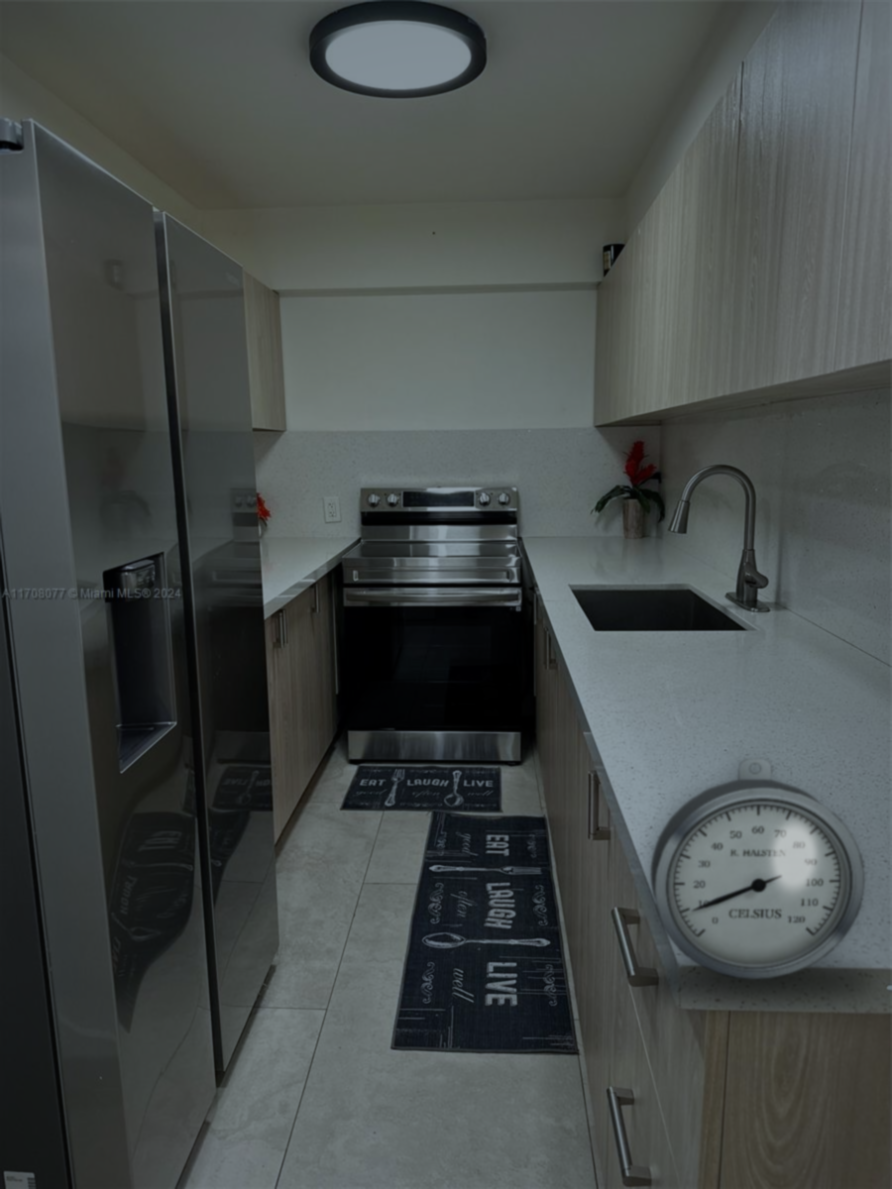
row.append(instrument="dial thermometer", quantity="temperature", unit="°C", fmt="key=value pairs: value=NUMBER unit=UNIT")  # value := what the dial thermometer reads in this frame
value=10 unit=°C
